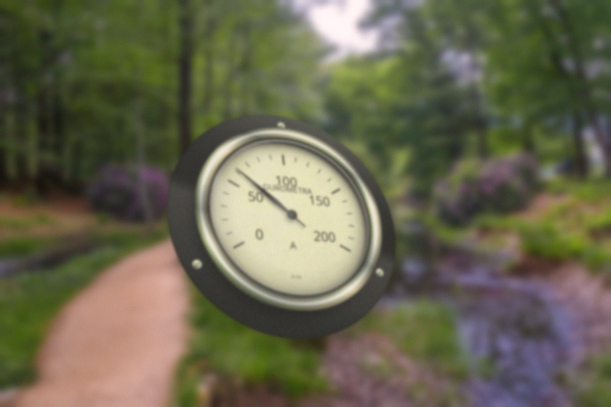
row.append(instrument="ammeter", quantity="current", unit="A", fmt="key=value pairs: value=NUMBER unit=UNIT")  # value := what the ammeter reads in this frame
value=60 unit=A
